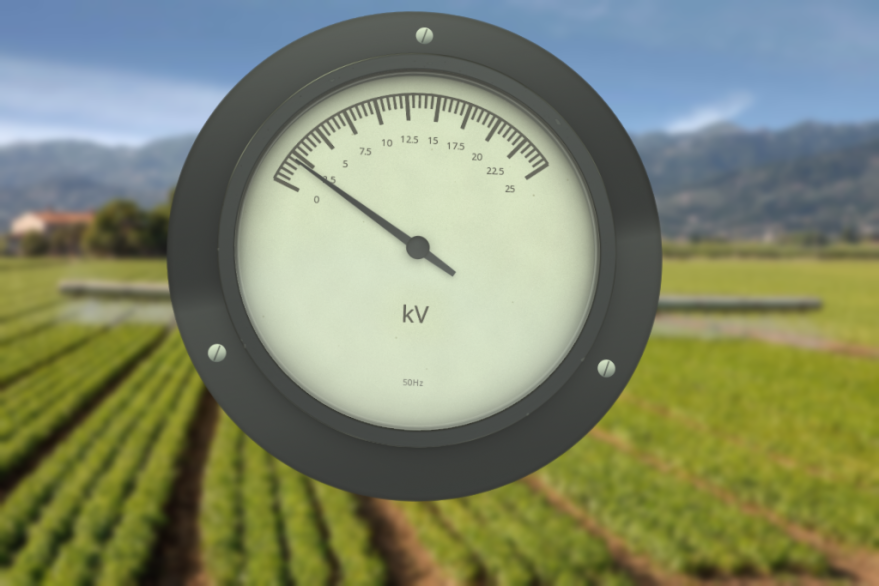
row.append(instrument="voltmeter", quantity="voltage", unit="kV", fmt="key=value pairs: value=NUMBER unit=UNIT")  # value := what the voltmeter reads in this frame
value=2 unit=kV
